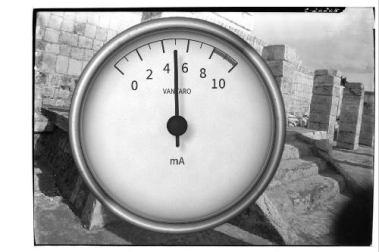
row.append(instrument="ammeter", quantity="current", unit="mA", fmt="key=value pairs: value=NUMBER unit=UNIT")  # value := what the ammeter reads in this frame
value=5 unit=mA
